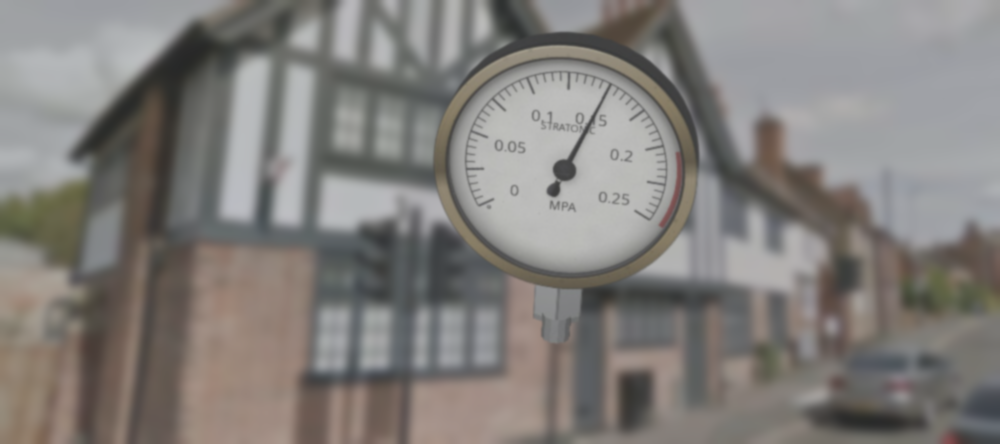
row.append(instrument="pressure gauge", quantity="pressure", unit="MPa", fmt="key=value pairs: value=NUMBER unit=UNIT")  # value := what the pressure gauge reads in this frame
value=0.15 unit=MPa
